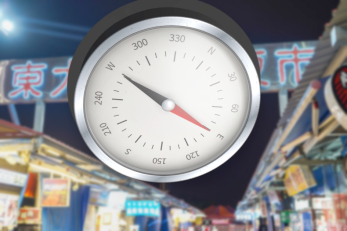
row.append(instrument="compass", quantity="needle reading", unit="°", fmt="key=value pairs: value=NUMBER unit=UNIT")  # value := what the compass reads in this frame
value=90 unit=°
